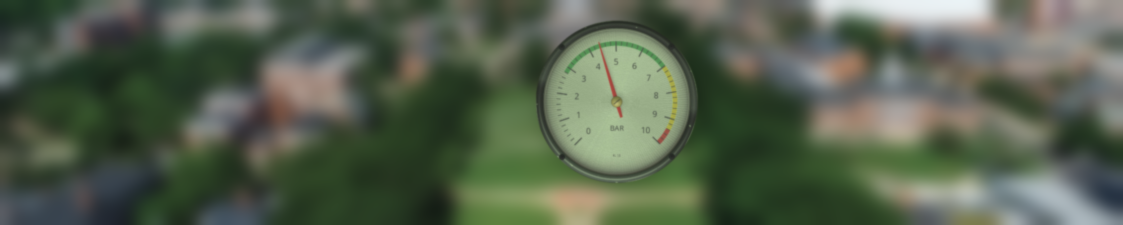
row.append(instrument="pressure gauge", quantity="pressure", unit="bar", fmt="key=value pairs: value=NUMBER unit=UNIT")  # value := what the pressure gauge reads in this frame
value=4.4 unit=bar
